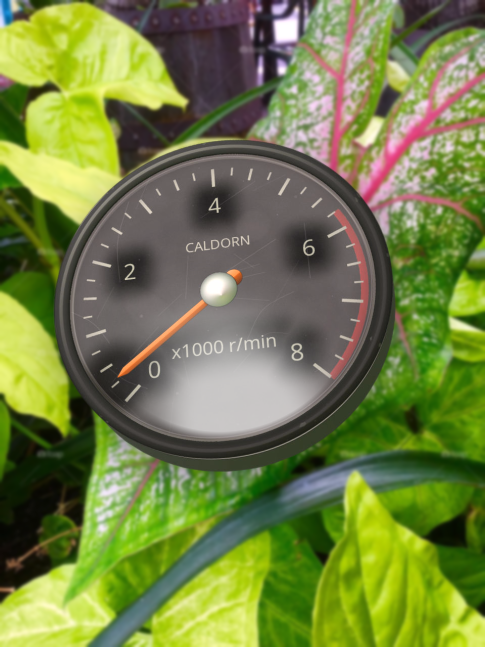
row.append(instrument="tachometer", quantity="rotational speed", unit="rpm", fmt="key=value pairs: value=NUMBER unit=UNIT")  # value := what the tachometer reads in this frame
value=250 unit=rpm
